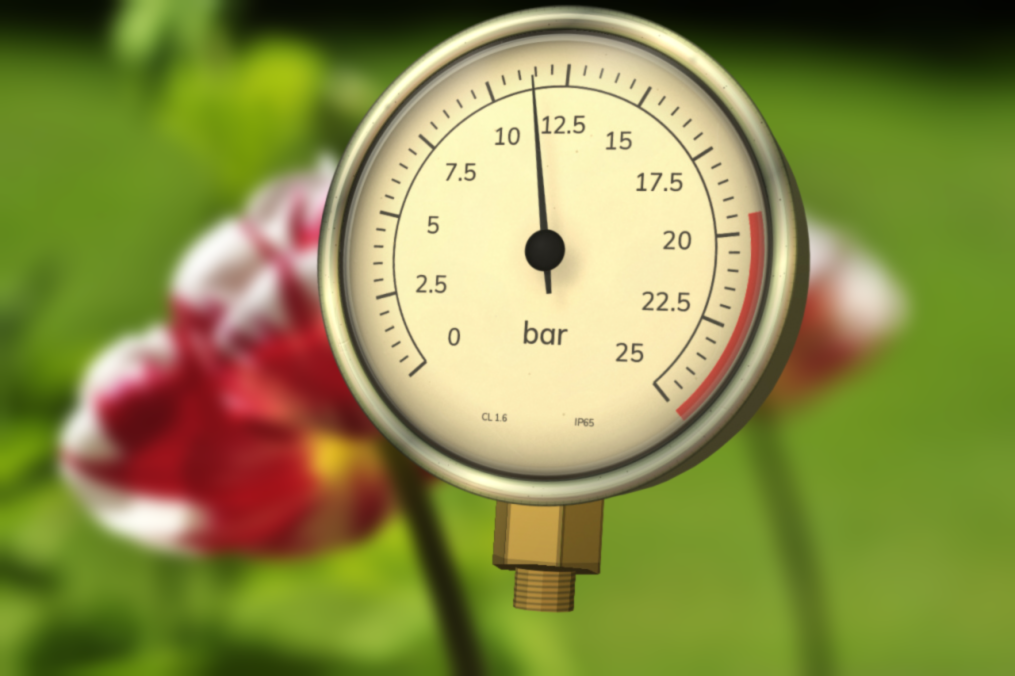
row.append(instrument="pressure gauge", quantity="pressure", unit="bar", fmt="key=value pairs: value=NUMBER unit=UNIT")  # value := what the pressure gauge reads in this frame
value=11.5 unit=bar
